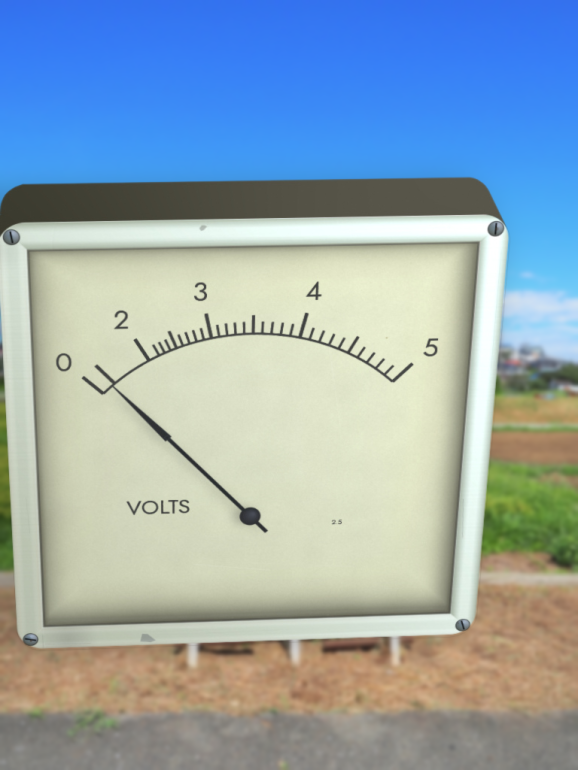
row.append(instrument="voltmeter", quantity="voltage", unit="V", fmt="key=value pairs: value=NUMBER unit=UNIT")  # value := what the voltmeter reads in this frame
value=1 unit=V
